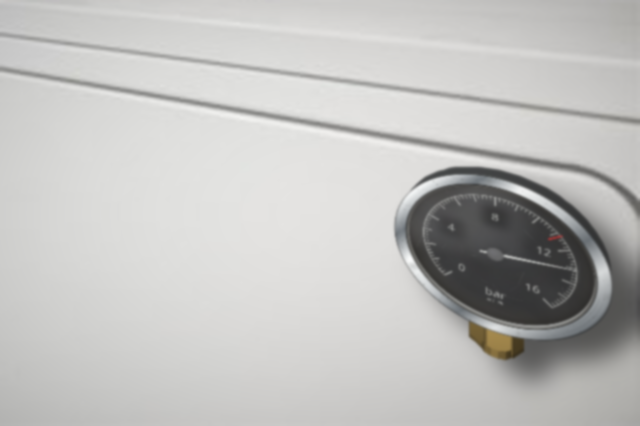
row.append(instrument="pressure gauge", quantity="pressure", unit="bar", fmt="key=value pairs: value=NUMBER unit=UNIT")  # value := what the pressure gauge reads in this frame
value=13 unit=bar
